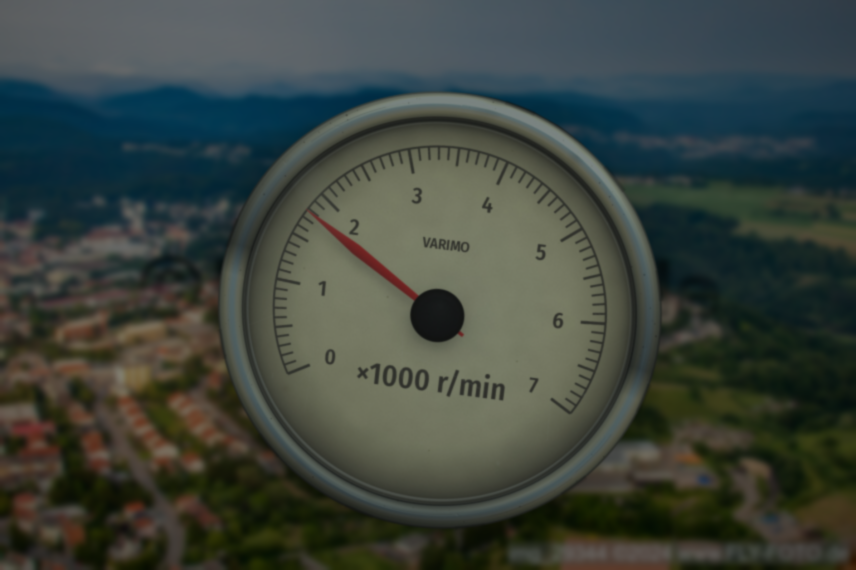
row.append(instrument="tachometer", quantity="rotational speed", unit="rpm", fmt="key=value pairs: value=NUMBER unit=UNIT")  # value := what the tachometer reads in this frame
value=1800 unit=rpm
